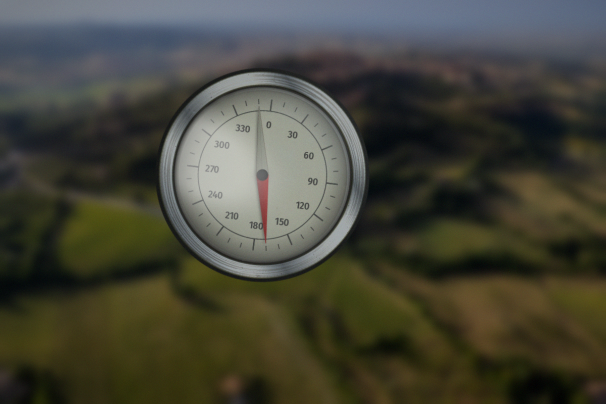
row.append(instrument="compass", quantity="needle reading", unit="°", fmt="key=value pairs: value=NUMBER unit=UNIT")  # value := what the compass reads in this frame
value=170 unit=°
